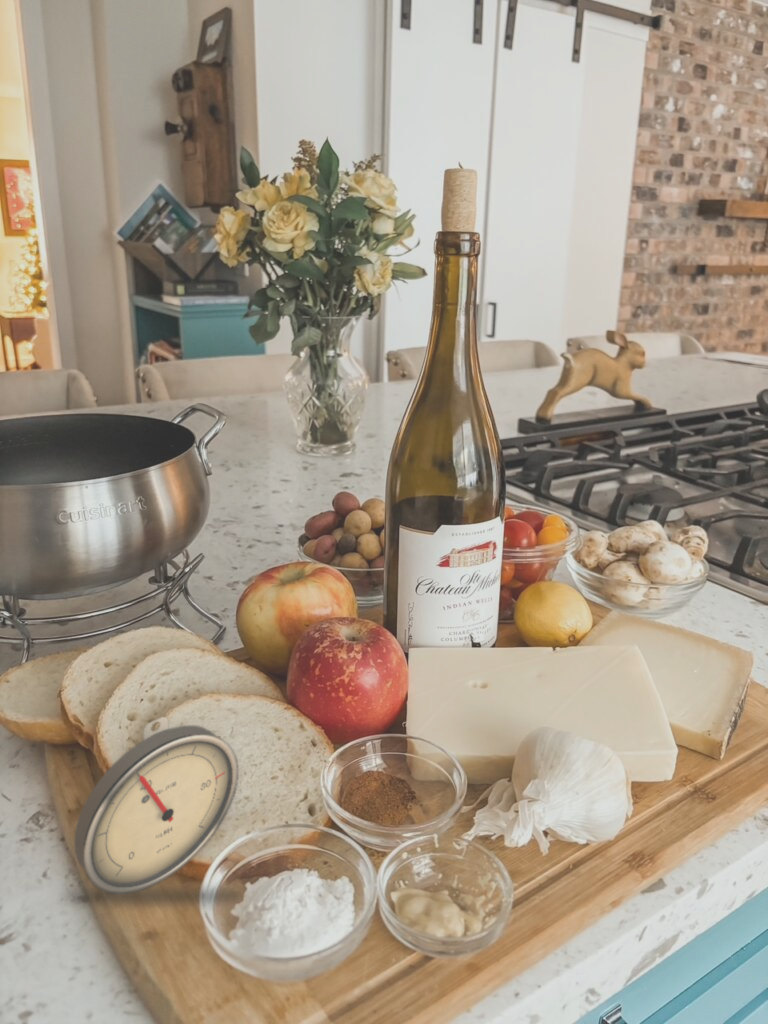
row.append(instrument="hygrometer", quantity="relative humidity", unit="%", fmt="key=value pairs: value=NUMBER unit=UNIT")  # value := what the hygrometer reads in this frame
value=40 unit=%
